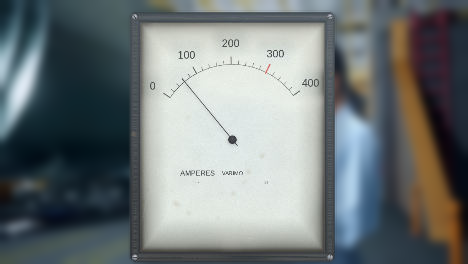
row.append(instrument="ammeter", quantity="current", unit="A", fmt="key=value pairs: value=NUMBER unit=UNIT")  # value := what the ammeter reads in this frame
value=60 unit=A
